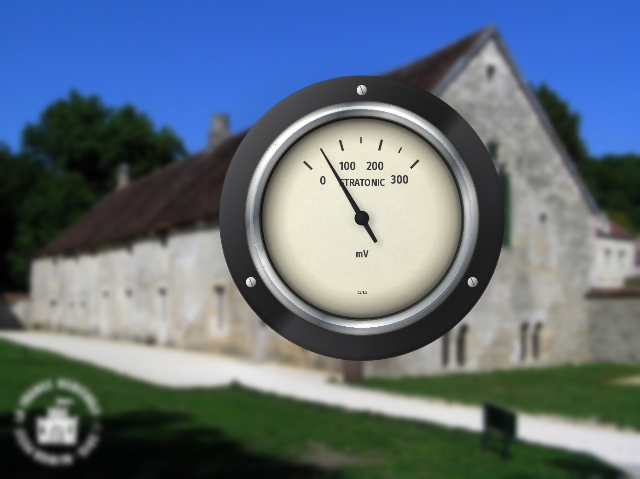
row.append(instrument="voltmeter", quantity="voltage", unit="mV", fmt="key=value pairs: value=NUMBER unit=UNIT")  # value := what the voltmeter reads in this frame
value=50 unit=mV
